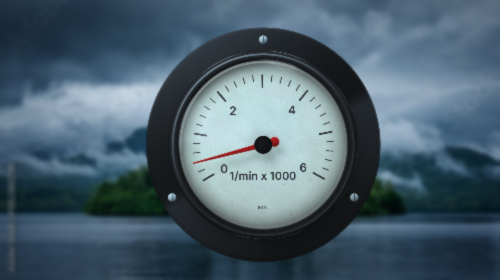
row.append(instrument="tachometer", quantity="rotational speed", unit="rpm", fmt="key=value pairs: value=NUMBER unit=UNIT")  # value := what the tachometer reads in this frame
value=400 unit=rpm
